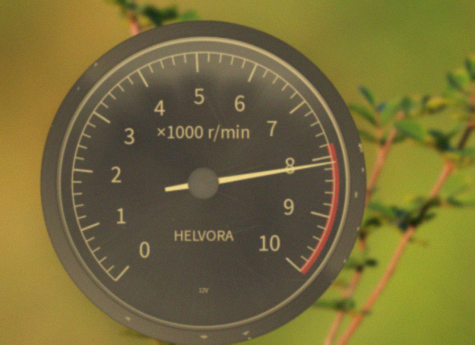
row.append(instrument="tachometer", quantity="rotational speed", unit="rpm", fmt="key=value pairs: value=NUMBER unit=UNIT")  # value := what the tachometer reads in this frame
value=8100 unit=rpm
